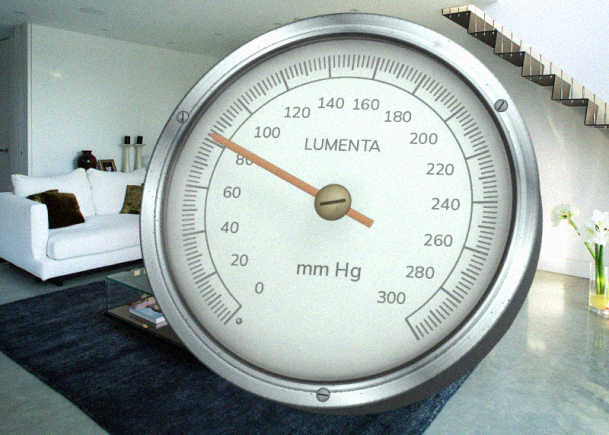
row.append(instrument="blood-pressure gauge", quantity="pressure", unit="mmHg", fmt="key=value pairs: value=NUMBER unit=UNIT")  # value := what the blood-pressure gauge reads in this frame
value=82 unit=mmHg
